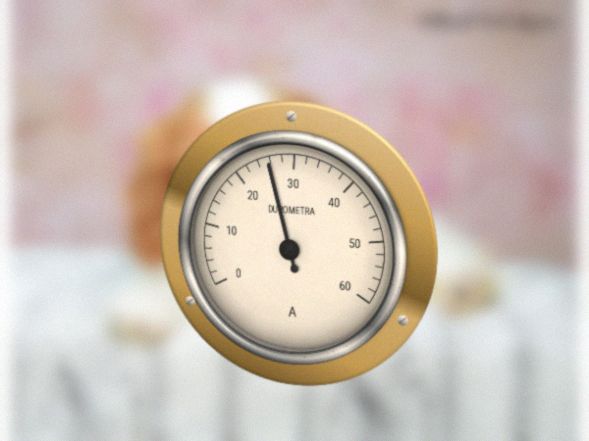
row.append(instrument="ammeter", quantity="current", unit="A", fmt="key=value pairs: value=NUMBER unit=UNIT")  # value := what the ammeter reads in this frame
value=26 unit=A
